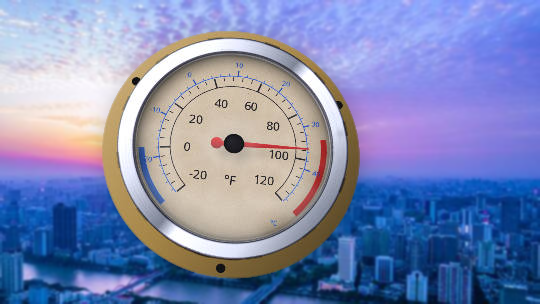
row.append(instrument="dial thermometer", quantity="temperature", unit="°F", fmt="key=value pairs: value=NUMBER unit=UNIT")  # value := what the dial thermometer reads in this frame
value=96 unit=°F
